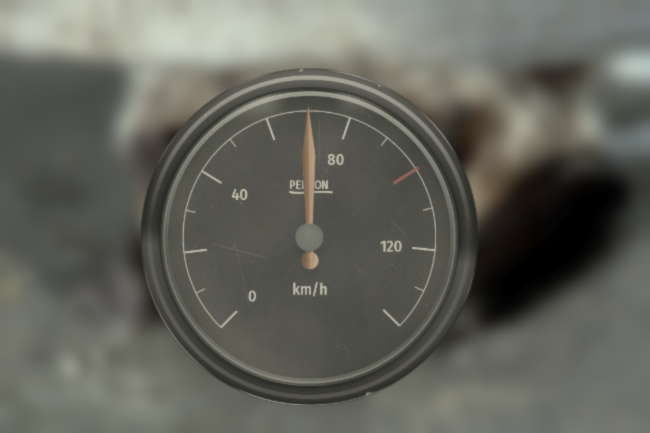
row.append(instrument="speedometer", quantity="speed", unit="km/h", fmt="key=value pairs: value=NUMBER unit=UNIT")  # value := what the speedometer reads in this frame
value=70 unit=km/h
